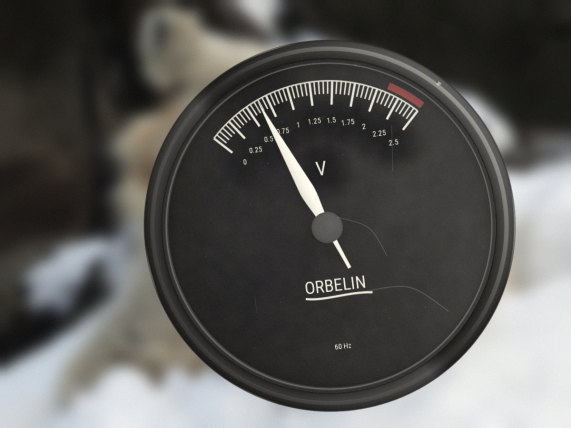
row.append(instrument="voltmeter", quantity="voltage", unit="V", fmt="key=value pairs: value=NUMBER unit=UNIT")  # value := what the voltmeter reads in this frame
value=0.65 unit=V
